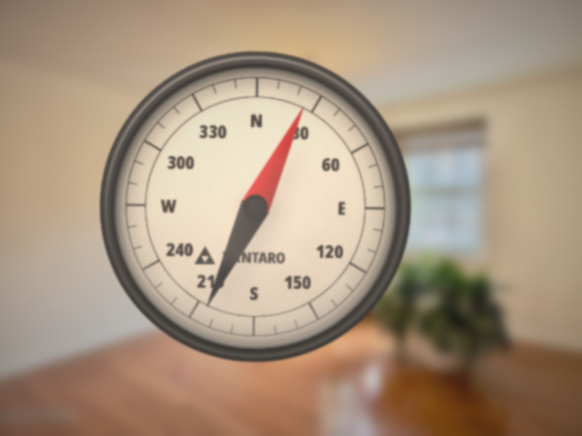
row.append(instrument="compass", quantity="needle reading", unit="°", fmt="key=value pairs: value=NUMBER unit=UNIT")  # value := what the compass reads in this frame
value=25 unit=°
